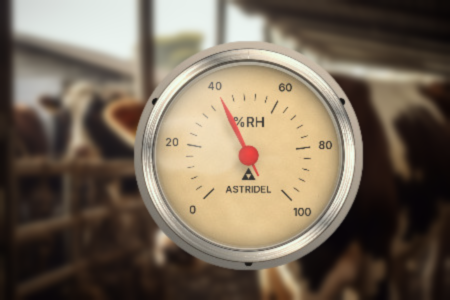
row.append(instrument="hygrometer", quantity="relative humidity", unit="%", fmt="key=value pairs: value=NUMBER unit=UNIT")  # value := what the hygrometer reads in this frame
value=40 unit=%
